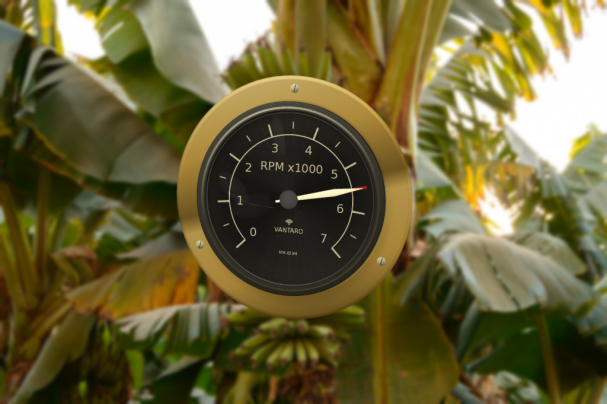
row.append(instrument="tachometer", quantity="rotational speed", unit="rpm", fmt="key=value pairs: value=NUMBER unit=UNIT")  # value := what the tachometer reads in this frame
value=5500 unit=rpm
